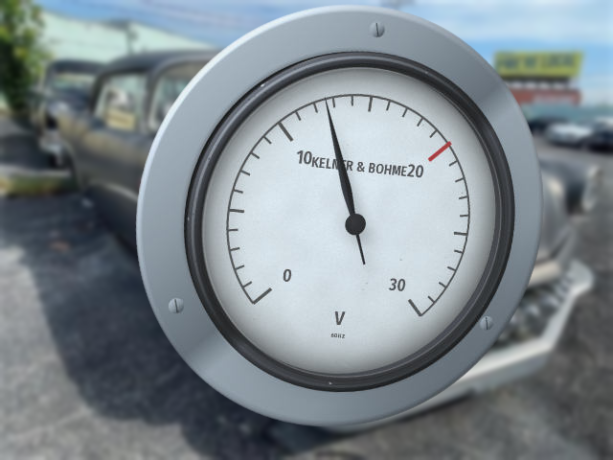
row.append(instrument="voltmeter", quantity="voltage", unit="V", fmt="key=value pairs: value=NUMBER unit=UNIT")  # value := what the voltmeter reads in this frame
value=12.5 unit=V
